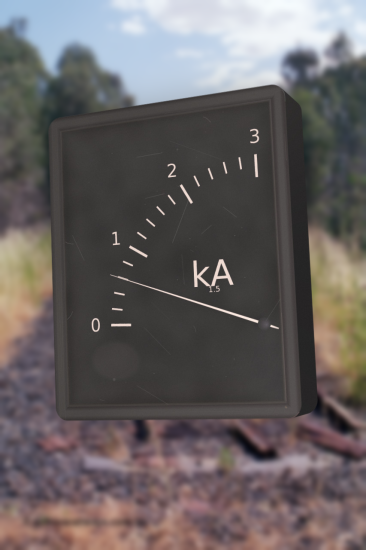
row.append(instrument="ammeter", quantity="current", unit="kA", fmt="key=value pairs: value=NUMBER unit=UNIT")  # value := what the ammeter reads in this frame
value=0.6 unit=kA
